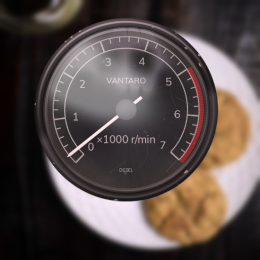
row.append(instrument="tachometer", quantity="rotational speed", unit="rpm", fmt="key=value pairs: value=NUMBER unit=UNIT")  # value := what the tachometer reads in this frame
value=200 unit=rpm
